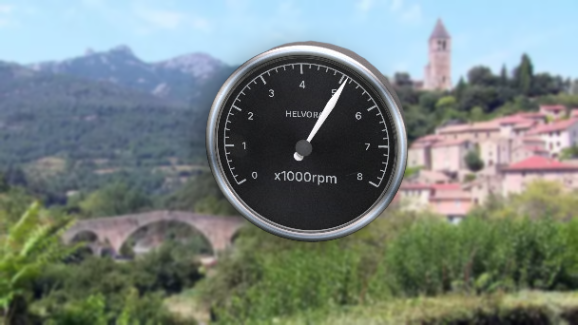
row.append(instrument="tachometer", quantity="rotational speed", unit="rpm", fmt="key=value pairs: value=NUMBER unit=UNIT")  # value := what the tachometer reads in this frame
value=5100 unit=rpm
